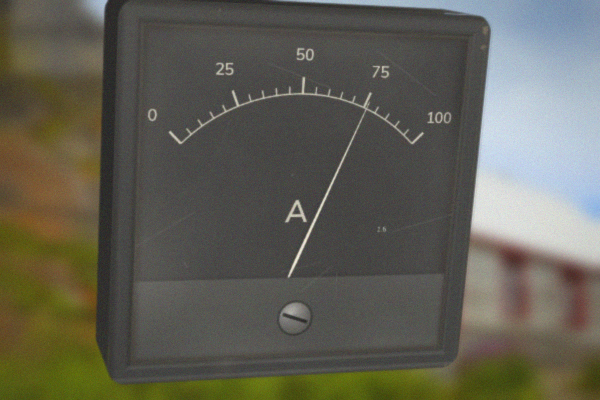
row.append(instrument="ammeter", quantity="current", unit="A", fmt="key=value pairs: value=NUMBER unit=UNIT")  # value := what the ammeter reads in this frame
value=75 unit=A
